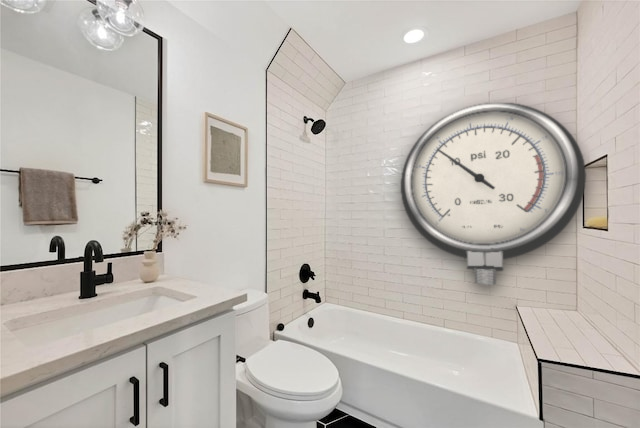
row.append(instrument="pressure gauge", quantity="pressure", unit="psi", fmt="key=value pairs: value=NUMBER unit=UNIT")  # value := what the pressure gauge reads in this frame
value=10 unit=psi
